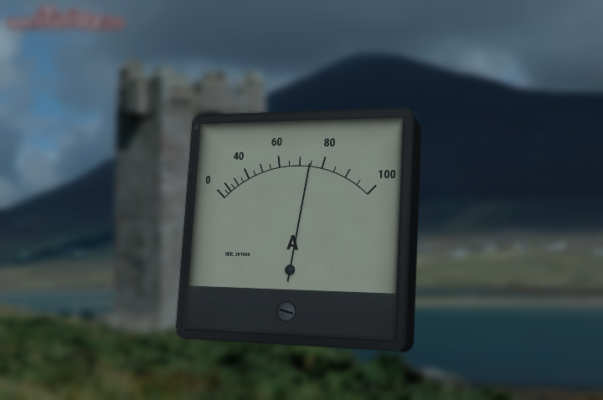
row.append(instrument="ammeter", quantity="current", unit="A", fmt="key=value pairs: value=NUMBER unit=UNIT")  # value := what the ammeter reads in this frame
value=75 unit=A
